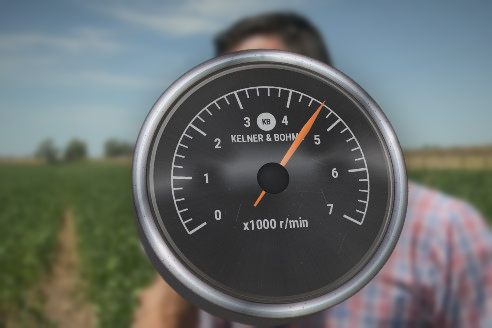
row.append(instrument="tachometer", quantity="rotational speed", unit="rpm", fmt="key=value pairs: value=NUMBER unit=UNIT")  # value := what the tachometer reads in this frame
value=4600 unit=rpm
